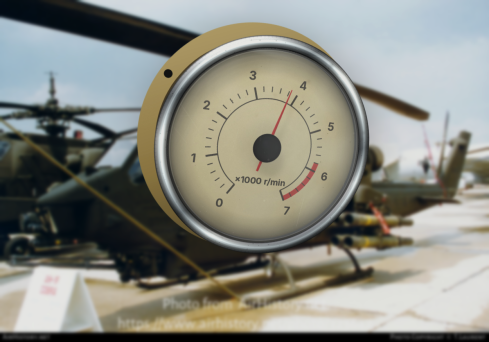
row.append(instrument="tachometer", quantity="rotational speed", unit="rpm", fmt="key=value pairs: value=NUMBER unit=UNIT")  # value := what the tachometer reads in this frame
value=3800 unit=rpm
